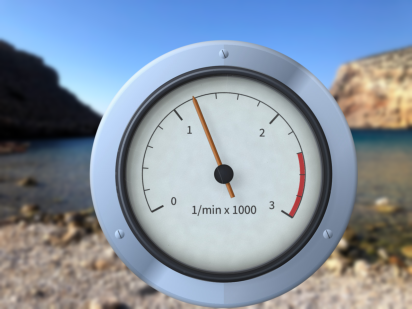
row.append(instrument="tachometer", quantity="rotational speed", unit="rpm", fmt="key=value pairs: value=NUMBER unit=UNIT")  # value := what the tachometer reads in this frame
value=1200 unit=rpm
